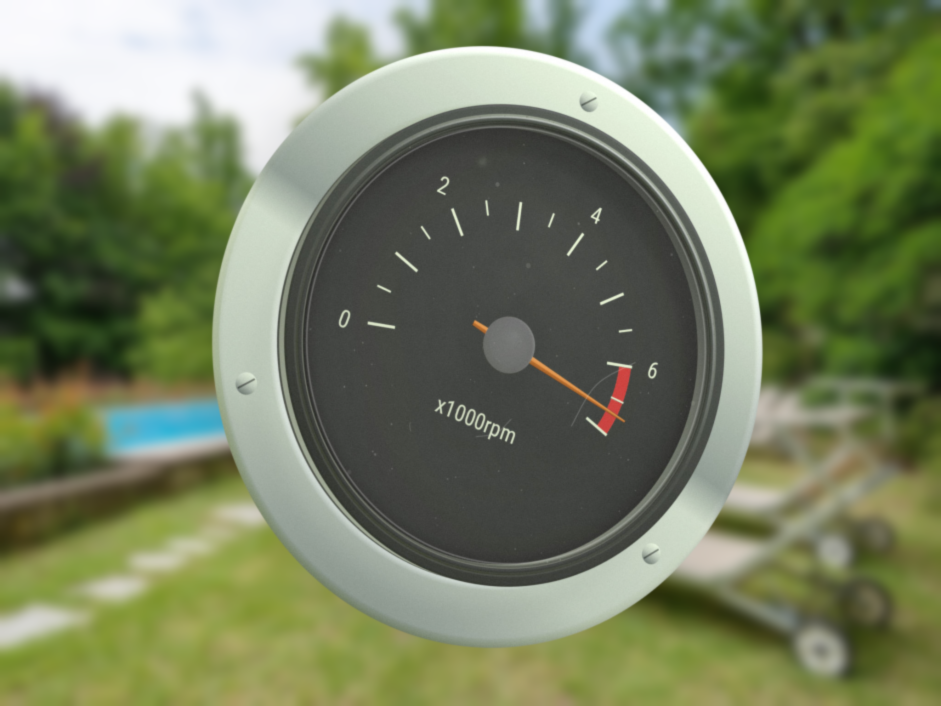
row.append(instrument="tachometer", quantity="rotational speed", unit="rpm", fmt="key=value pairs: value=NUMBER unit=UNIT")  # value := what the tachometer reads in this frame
value=6750 unit=rpm
